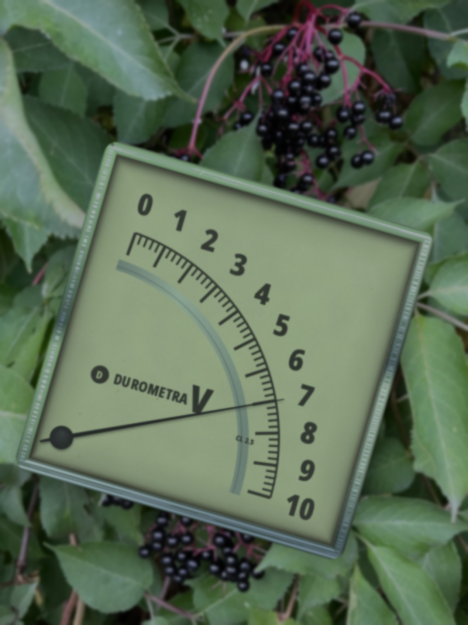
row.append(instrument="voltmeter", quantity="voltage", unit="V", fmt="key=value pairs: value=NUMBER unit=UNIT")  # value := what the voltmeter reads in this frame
value=7 unit=V
